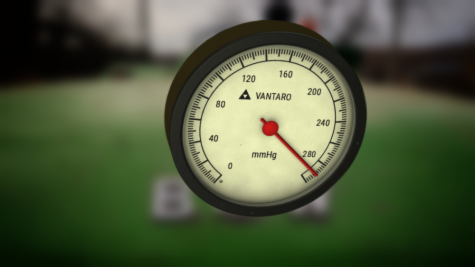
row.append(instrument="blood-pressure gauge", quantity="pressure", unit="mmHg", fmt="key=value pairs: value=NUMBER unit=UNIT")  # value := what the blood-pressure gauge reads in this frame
value=290 unit=mmHg
